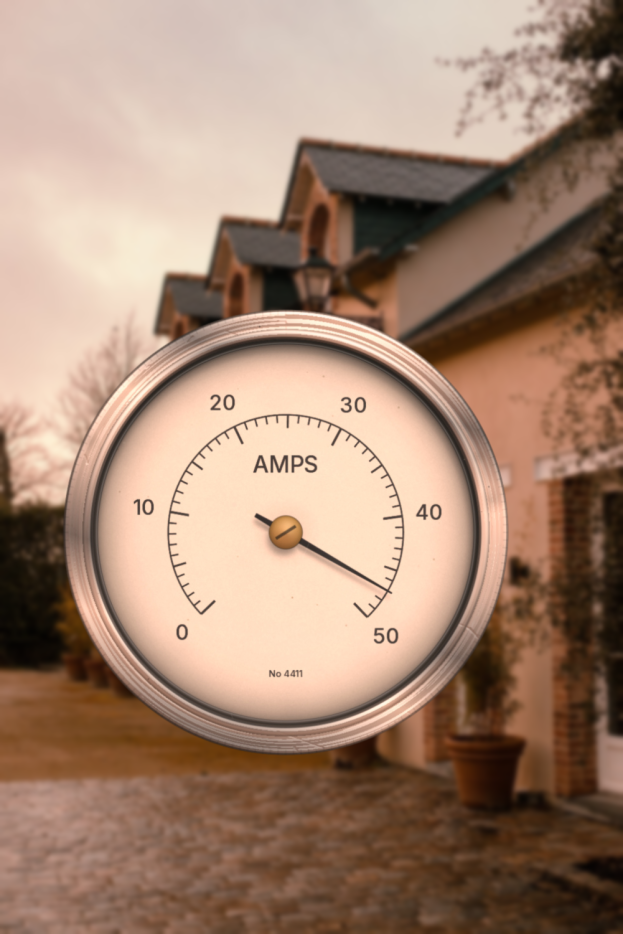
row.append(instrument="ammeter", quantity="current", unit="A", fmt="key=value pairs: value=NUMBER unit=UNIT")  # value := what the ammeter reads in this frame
value=47 unit=A
